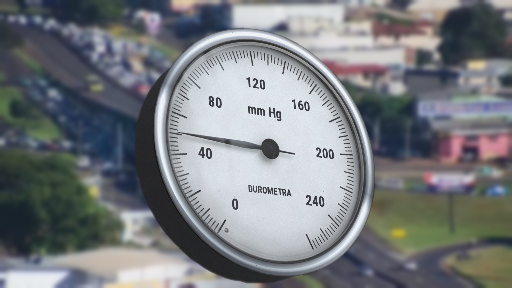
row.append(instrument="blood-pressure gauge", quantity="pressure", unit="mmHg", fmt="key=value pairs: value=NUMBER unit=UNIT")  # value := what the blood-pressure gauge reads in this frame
value=50 unit=mmHg
